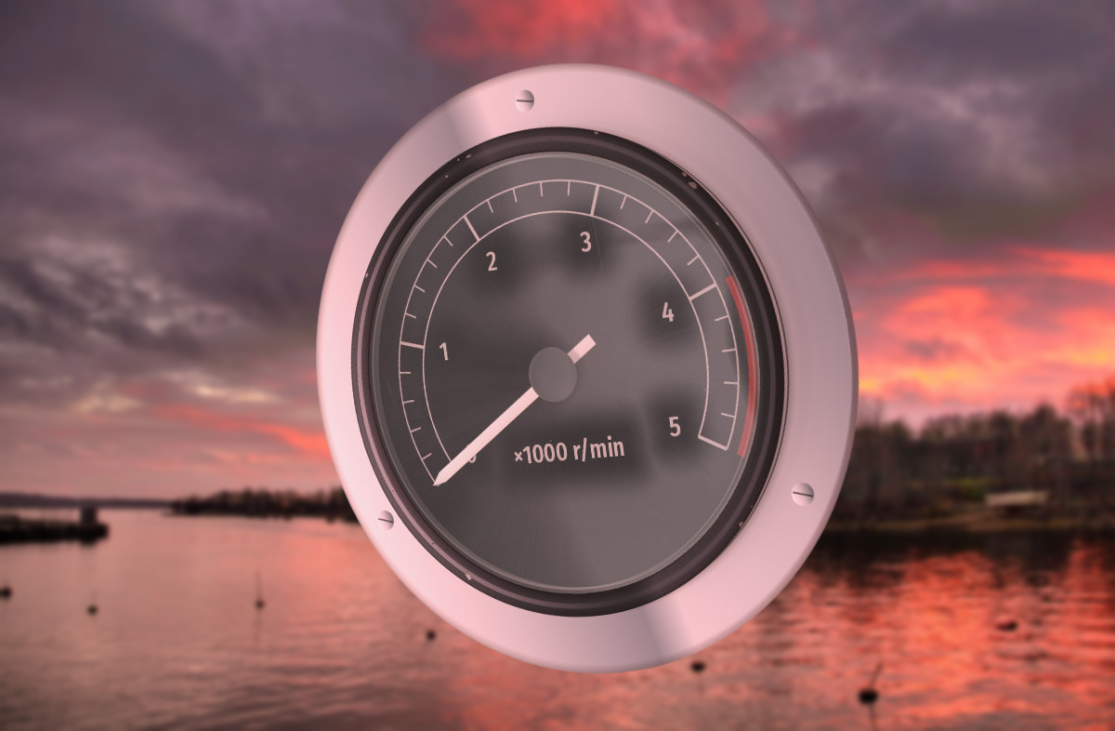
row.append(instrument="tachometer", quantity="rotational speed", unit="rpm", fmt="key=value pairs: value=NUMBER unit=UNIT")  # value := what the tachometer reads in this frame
value=0 unit=rpm
